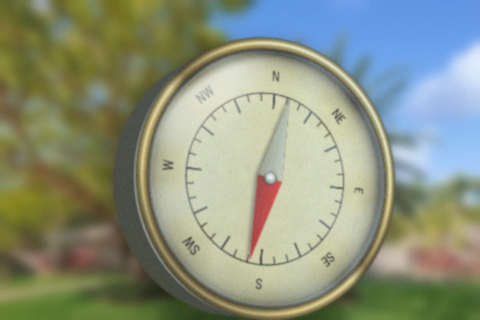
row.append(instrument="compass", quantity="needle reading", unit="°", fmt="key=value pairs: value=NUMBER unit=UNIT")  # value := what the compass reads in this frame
value=190 unit=°
